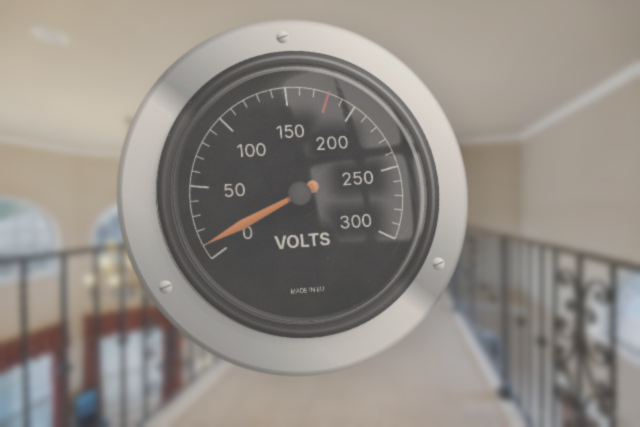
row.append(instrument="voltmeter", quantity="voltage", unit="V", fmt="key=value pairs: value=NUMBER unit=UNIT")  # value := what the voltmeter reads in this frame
value=10 unit=V
